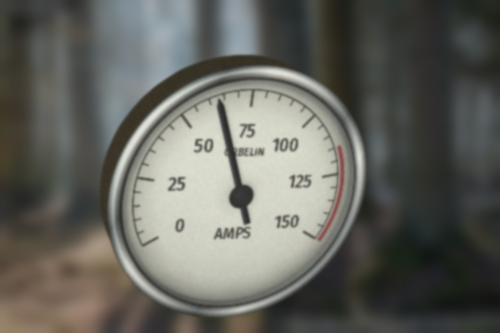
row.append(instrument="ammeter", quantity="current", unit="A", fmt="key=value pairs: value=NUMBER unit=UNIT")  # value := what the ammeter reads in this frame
value=62.5 unit=A
